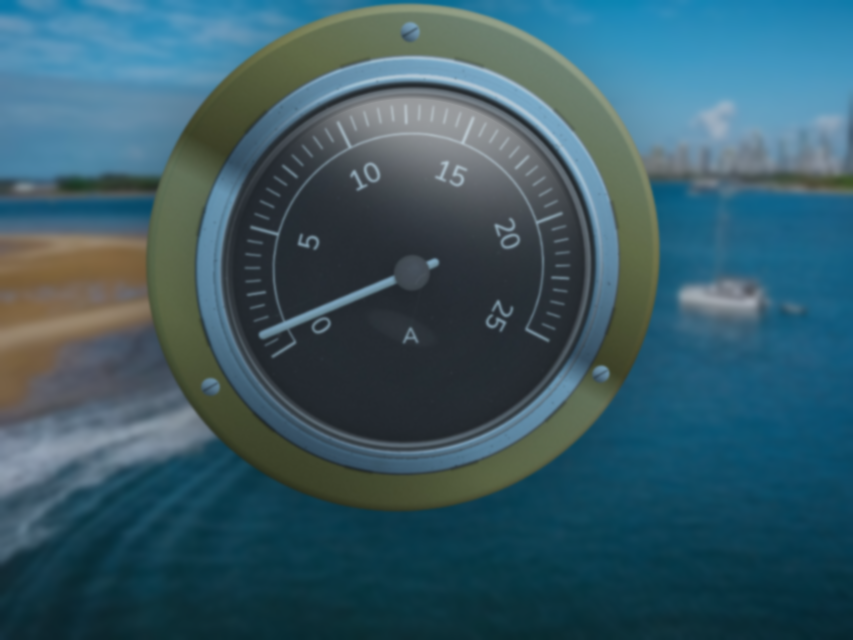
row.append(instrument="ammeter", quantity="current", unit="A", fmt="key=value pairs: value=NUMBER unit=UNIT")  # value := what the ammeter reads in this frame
value=1 unit=A
